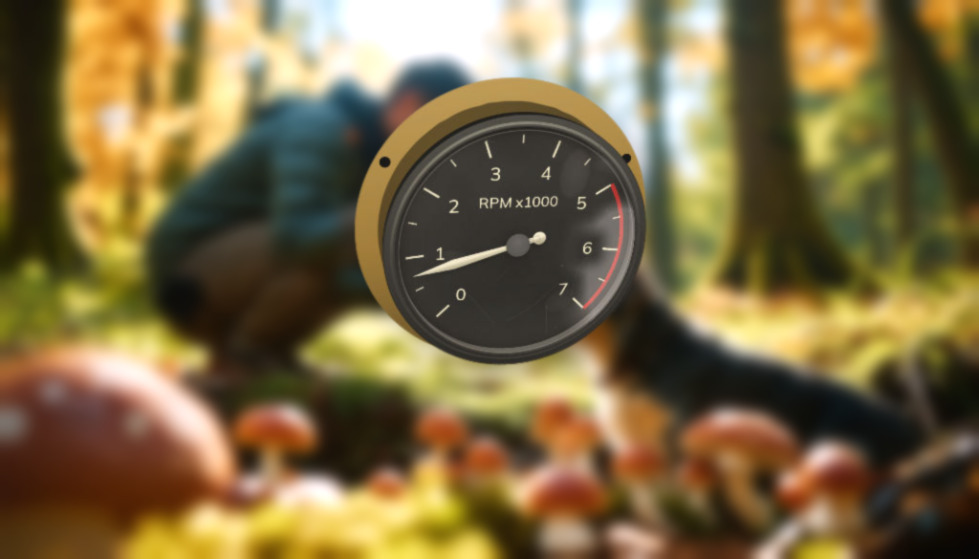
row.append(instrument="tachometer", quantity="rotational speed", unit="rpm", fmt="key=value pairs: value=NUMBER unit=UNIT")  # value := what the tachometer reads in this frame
value=750 unit=rpm
